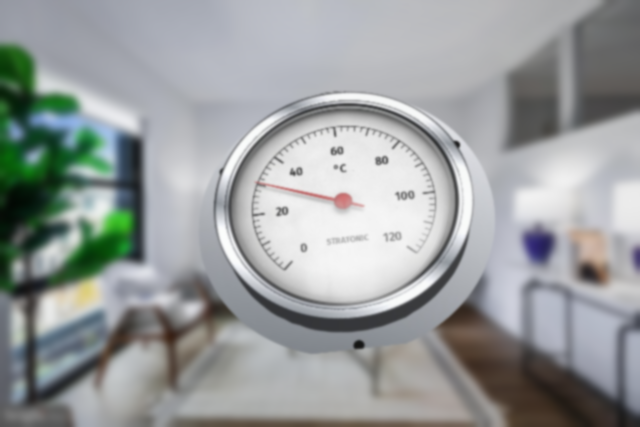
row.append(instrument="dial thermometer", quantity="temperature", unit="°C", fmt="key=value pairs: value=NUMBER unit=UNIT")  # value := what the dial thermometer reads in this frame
value=30 unit=°C
